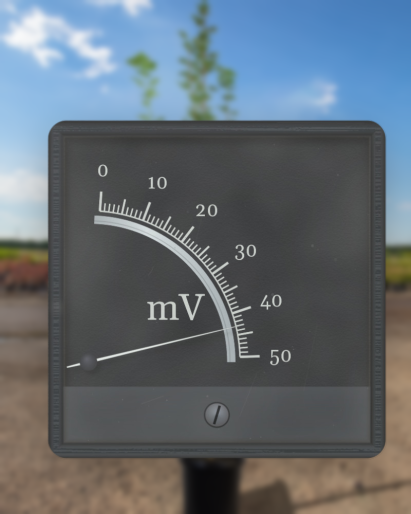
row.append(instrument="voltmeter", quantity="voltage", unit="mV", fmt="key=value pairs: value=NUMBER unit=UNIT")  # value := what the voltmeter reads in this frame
value=43 unit=mV
